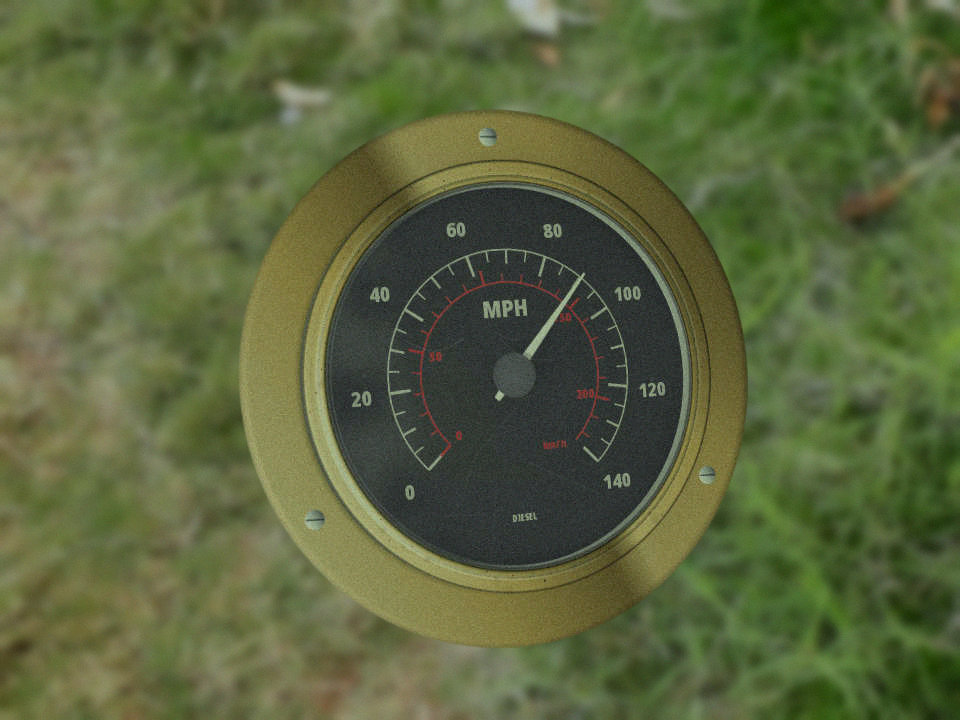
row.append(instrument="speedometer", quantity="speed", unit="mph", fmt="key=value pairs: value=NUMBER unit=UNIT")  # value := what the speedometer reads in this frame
value=90 unit=mph
